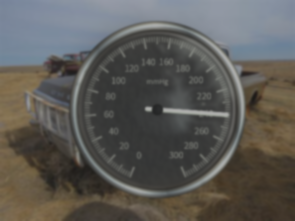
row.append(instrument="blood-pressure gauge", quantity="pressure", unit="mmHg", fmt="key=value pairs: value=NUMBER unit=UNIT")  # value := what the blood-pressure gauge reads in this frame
value=240 unit=mmHg
